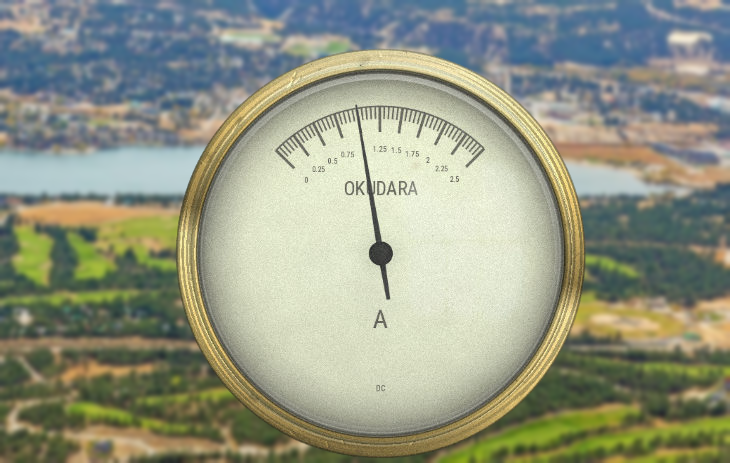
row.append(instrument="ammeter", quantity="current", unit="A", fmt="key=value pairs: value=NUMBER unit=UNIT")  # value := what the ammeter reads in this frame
value=1 unit=A
